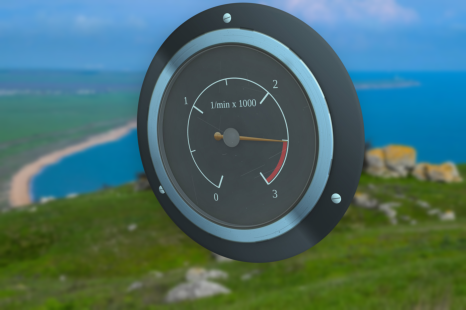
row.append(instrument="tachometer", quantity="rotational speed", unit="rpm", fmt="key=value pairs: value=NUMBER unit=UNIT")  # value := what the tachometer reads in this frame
value=2500 unit=rpm
